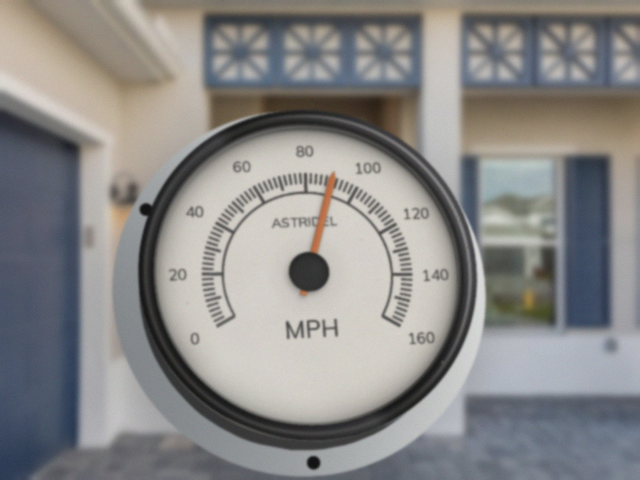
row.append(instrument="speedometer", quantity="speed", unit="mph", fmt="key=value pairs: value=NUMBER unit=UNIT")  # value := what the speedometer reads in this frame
value=90 unit=mph
